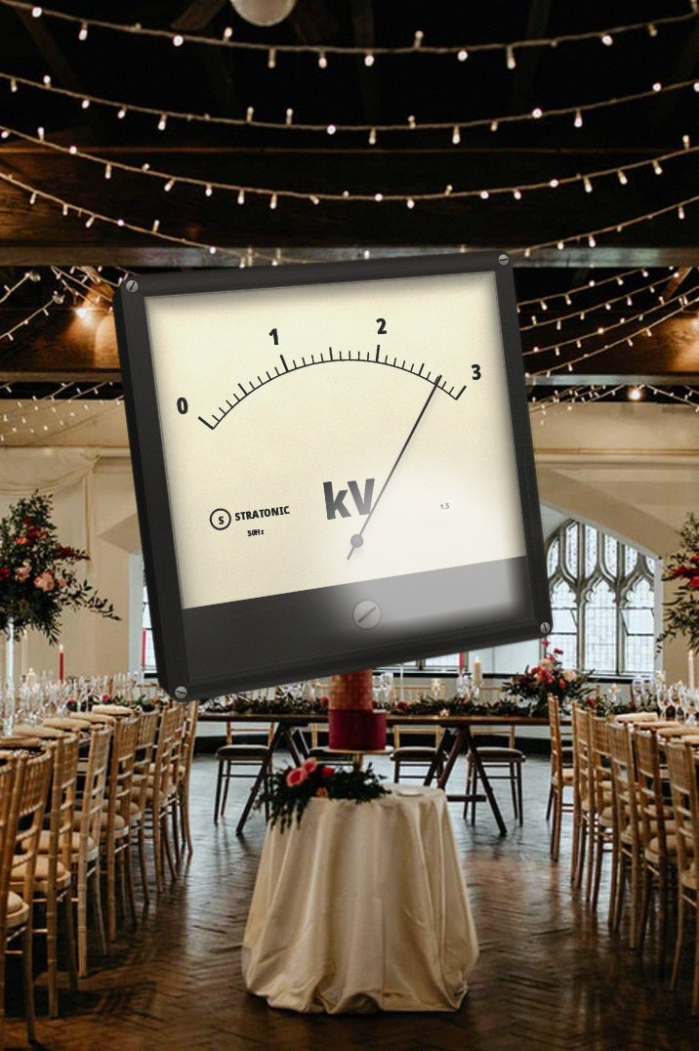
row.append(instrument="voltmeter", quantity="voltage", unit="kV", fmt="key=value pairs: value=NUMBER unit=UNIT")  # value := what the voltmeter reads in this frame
value=2.7 unit=kV
